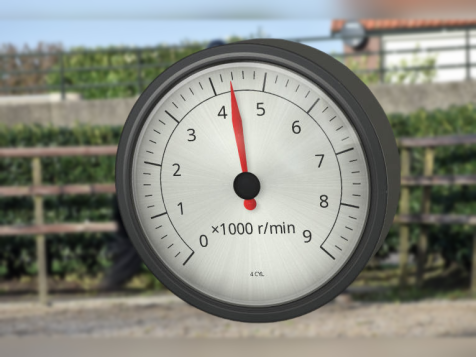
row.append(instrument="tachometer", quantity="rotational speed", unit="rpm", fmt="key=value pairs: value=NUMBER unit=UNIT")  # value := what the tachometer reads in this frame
value=4400 unit=rpm
